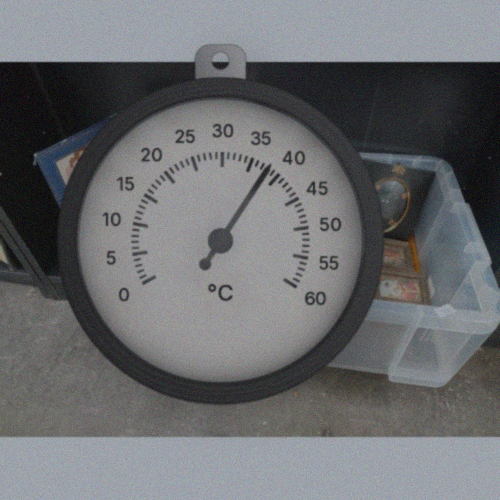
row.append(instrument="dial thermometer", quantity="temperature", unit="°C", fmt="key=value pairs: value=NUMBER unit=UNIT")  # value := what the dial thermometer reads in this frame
value=38 unit=°C
